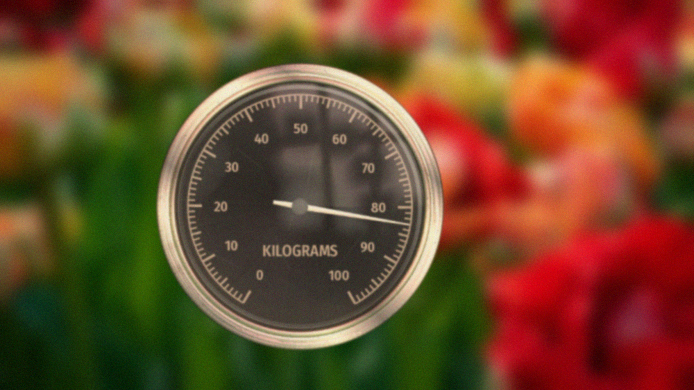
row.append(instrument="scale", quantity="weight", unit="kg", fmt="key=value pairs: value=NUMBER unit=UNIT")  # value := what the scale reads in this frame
value=83 unit=kg
